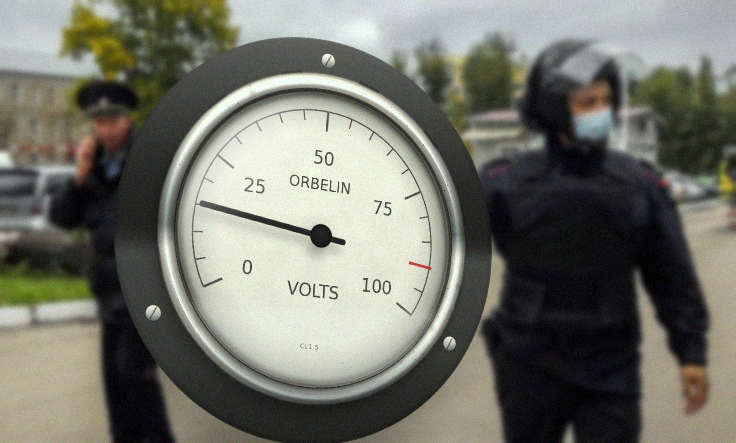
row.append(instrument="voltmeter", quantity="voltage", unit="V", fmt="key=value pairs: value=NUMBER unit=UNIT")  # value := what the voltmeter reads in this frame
value=15 unit=V
